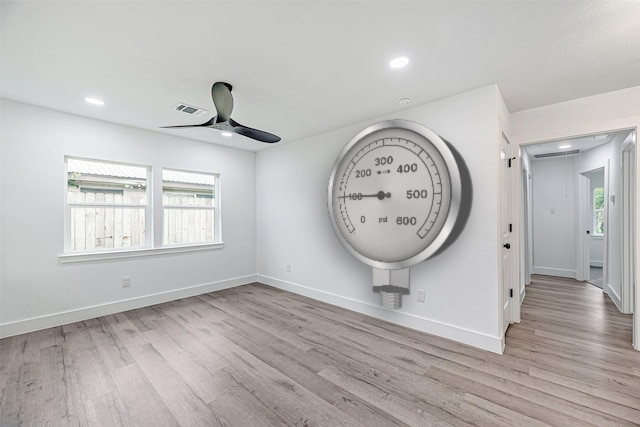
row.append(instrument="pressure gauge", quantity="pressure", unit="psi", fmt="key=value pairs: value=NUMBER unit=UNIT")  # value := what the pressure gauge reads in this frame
value=100 unit=psi
